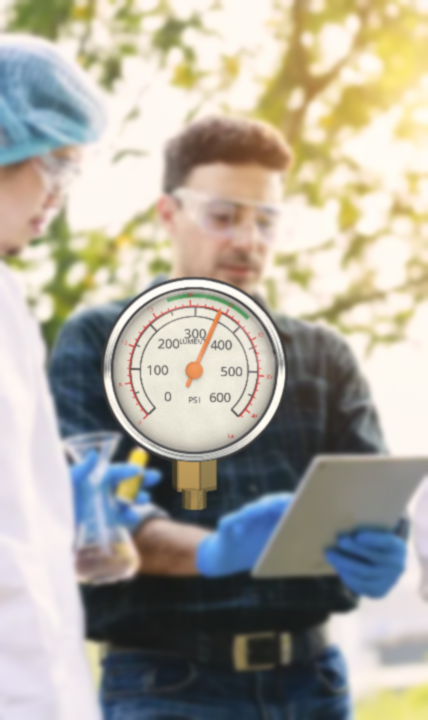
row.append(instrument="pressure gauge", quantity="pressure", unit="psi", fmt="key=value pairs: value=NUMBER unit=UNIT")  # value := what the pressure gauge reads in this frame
value=350 unit=psi
